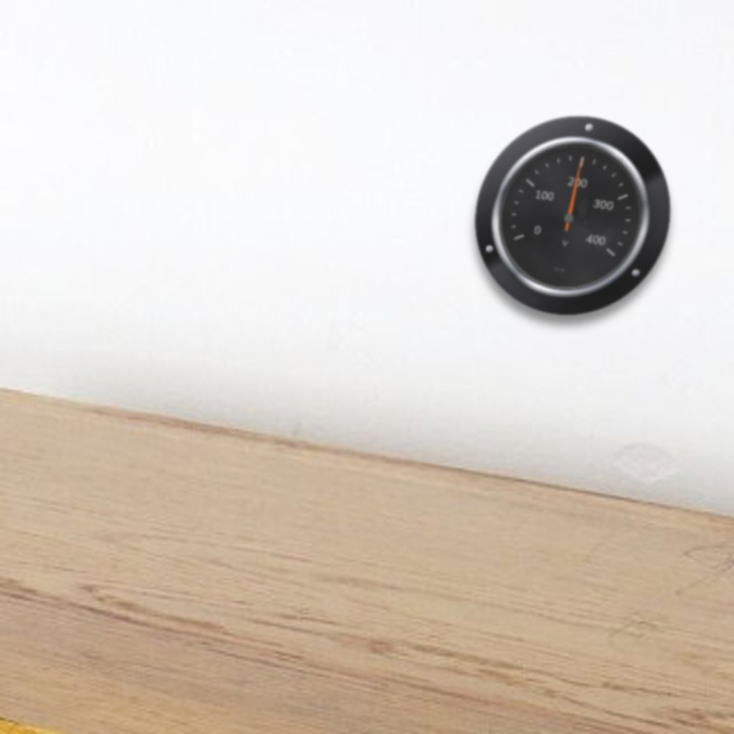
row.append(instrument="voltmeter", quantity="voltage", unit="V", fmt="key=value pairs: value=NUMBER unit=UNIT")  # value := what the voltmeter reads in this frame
value=200 unit=V
